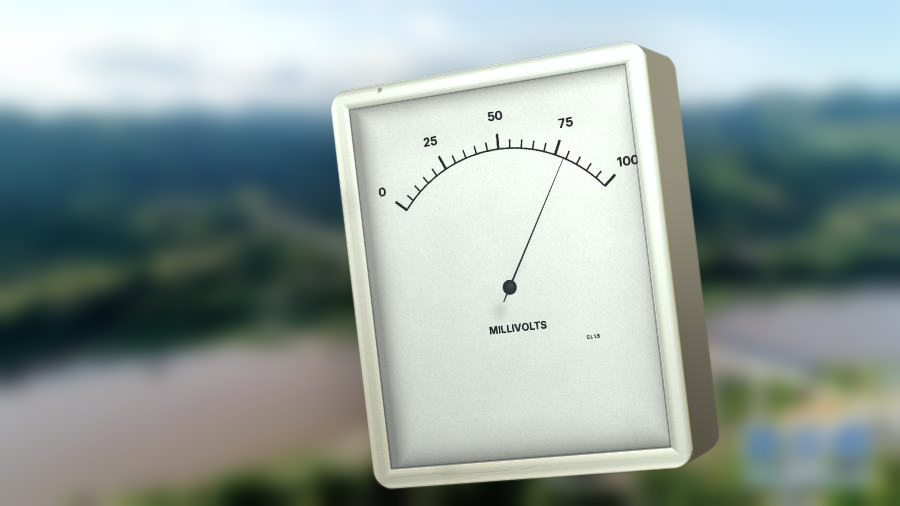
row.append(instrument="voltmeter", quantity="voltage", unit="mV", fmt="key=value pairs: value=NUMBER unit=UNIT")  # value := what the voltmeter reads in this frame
value=80 unit=mV
